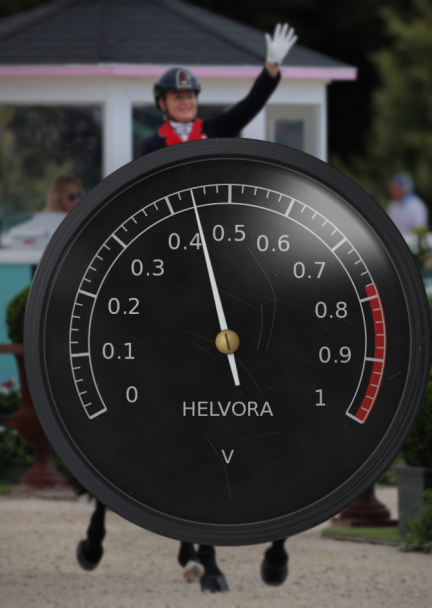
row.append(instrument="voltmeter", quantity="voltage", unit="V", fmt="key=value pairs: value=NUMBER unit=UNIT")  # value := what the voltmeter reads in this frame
value=0.44 unit=V
